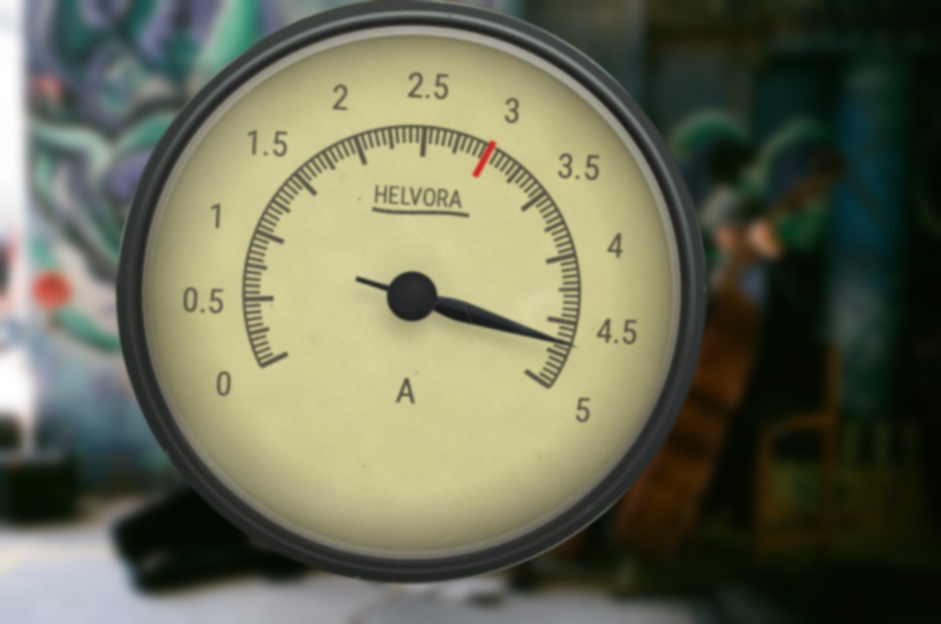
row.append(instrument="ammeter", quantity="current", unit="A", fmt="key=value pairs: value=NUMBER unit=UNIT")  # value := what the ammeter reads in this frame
value=4.65 unit=A
